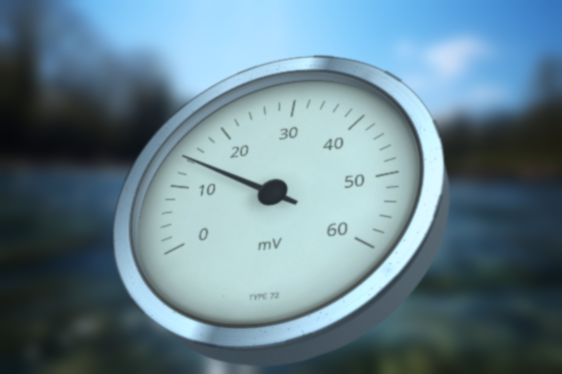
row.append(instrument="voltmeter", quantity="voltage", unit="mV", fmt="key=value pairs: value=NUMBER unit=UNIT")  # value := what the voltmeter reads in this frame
value=14 unit=mV
